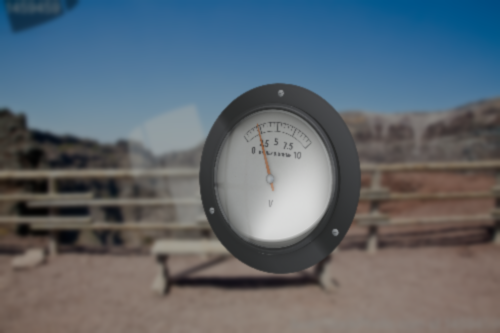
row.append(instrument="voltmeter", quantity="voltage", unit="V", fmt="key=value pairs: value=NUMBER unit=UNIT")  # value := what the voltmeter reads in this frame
value=2.5 unit=V
